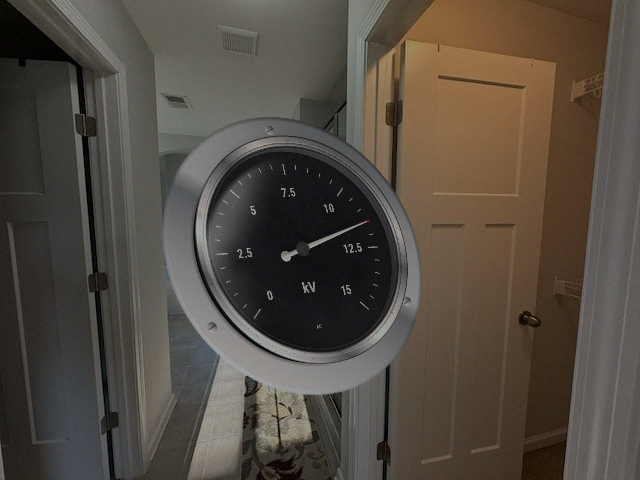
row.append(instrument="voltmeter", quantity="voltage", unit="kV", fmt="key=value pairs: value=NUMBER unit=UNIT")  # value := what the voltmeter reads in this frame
value=11.5 unit=kV
